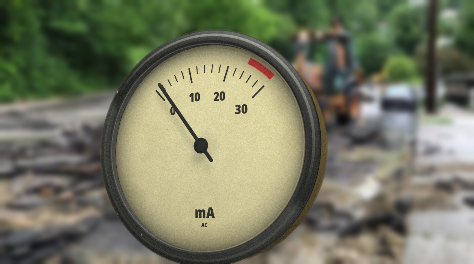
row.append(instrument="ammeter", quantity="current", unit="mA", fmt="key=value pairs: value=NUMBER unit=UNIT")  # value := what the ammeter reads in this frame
value=2 unit=mA
